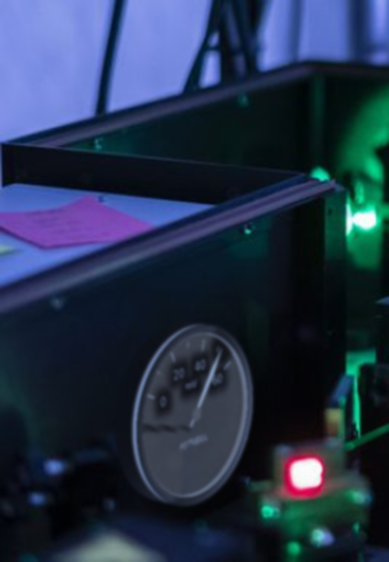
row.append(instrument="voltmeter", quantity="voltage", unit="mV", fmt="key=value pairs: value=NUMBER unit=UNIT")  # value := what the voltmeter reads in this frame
value=50 unit=mV
